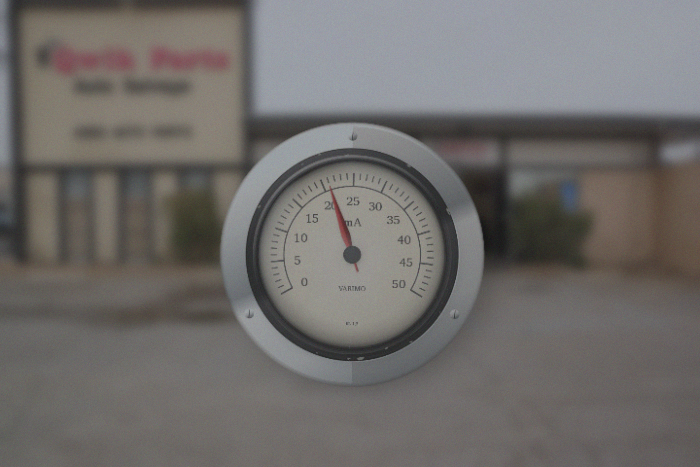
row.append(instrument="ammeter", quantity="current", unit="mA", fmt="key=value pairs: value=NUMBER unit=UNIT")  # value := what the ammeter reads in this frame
value=21 unit=mA
